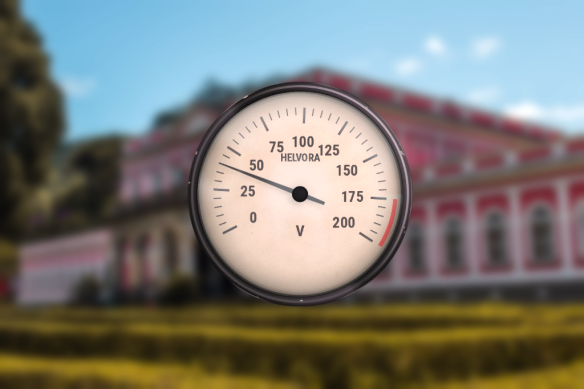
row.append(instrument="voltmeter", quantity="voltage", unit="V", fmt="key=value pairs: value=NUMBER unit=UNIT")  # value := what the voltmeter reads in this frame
value=40 unit=V
